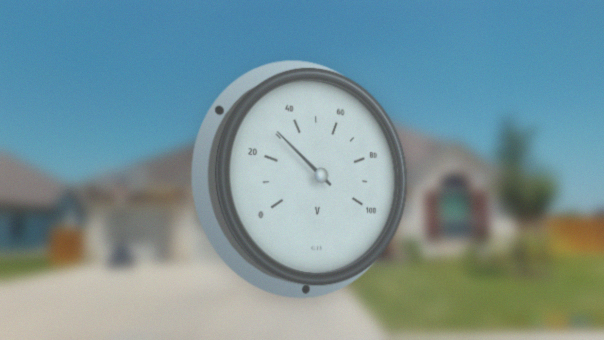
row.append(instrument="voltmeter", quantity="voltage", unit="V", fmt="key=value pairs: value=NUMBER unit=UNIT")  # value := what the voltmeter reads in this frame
value=30 unit=V
